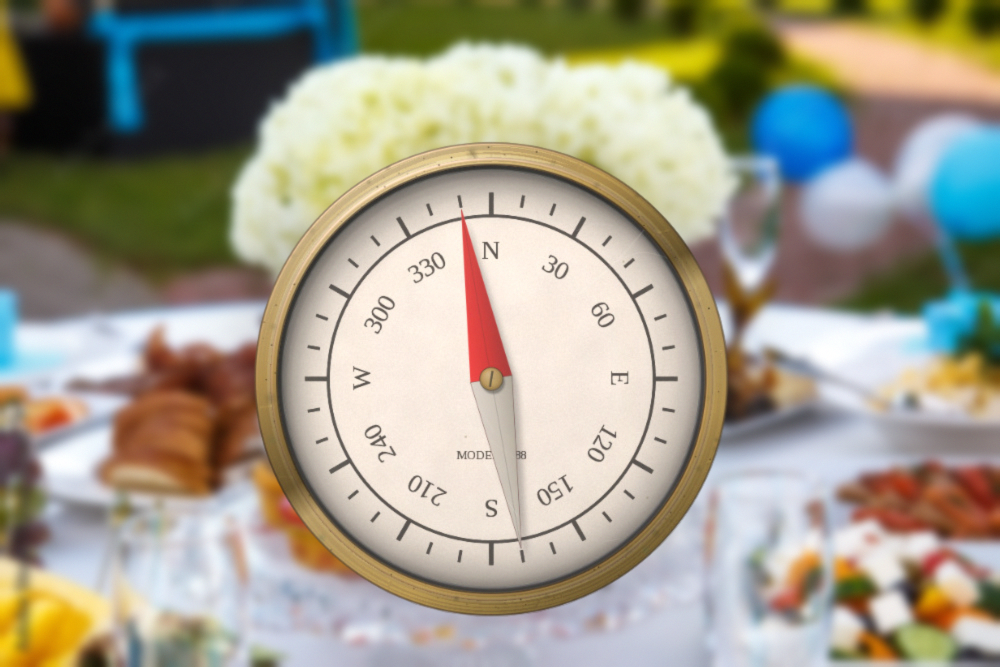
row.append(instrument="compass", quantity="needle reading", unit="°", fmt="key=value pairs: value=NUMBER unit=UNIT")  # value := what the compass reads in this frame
value=350 unit=°
